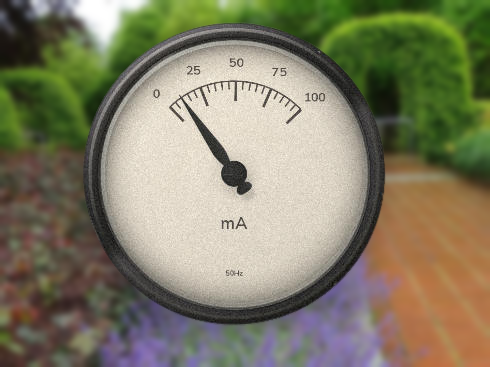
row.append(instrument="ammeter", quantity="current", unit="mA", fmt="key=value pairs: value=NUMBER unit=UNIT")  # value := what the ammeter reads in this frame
value=10 unit=mA
